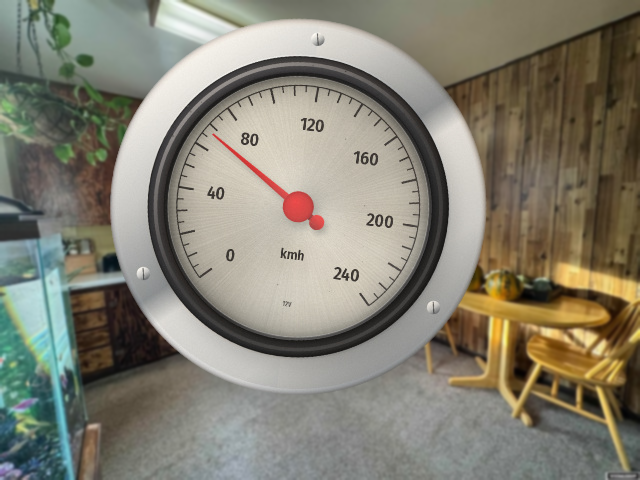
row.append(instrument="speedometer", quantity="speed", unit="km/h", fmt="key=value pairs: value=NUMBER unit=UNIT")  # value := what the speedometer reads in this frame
value=67.5 unit=km/h
